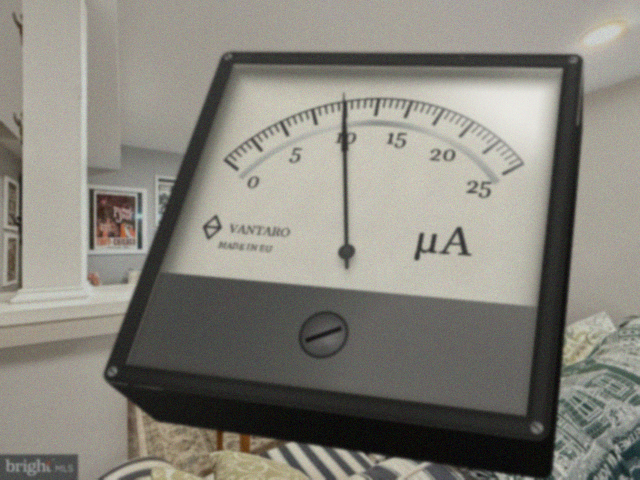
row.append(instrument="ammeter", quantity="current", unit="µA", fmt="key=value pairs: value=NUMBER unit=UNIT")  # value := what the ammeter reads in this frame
value=10 unit=µA
